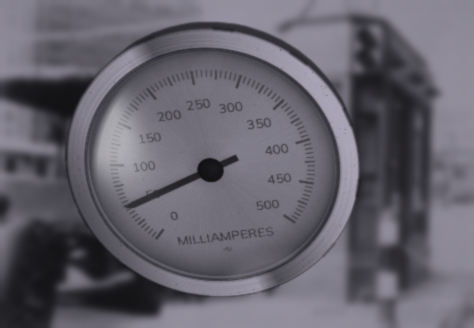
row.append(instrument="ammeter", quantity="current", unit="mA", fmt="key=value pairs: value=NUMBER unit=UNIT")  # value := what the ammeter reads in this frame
value=50 unit=mA
